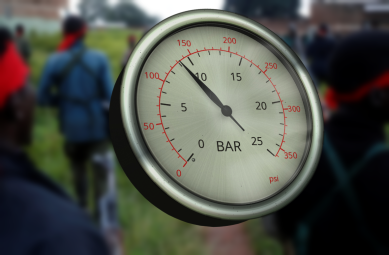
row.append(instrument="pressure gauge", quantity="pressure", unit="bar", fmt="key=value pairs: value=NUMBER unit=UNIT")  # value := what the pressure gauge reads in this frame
value=9 unit=bar
